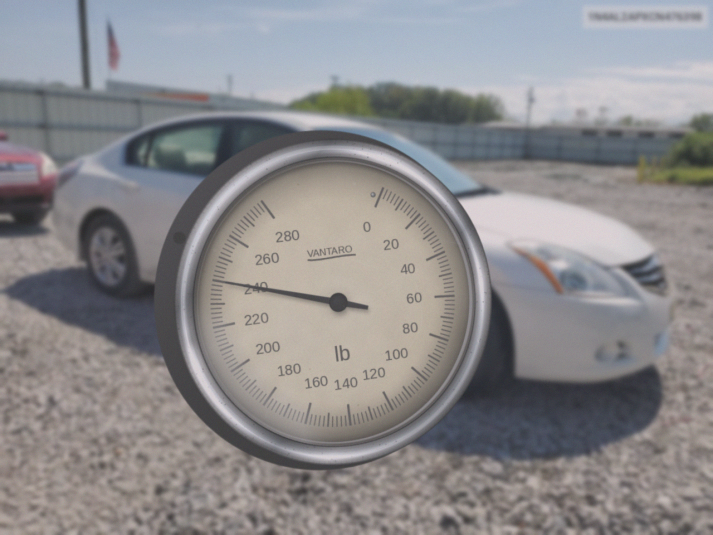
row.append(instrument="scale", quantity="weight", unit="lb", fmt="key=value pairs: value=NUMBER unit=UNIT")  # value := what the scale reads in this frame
value=240 unit=lb
